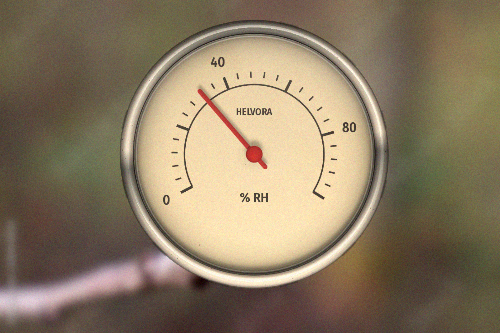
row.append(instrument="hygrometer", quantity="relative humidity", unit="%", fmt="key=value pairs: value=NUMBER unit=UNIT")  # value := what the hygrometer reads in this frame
value=32 unit=%
